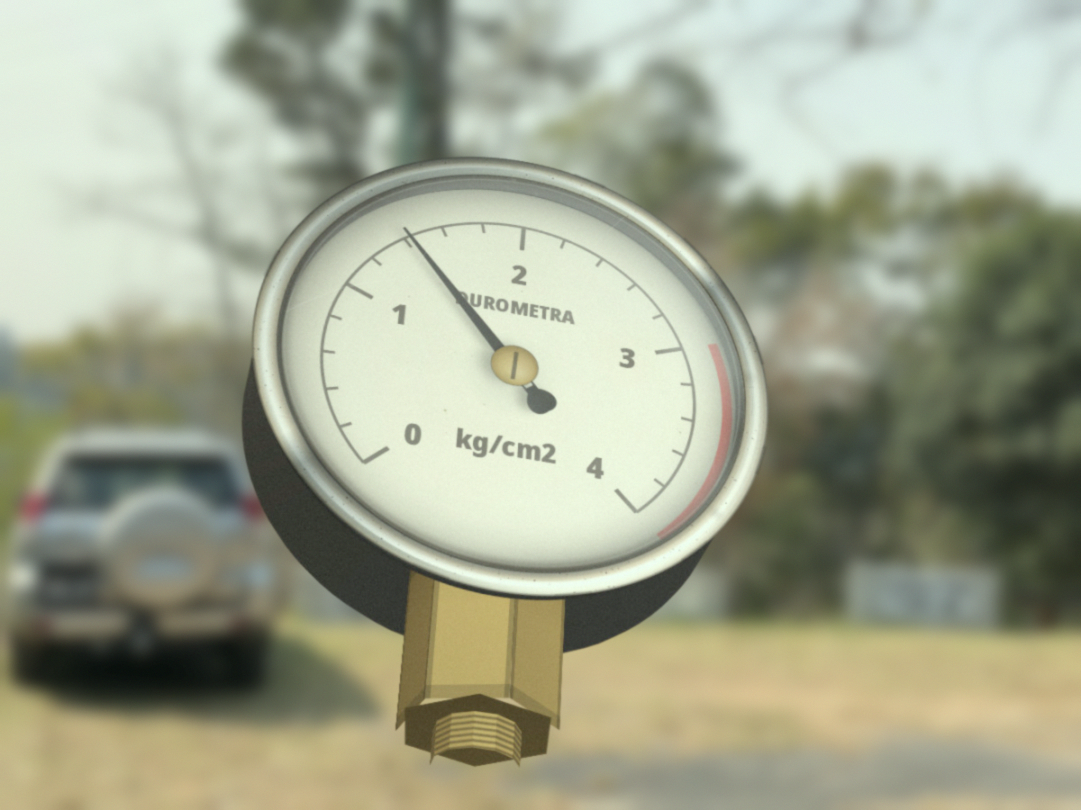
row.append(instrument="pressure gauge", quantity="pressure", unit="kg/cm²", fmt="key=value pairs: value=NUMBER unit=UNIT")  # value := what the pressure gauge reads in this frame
value=1.4 unit=kg/cm²
